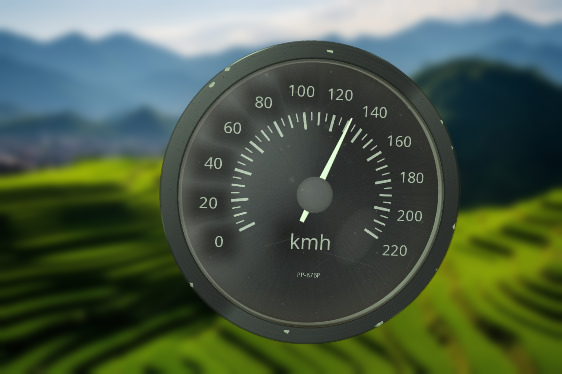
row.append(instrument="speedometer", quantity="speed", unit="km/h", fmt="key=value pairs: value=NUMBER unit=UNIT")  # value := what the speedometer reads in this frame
value=130 unit=km/h
